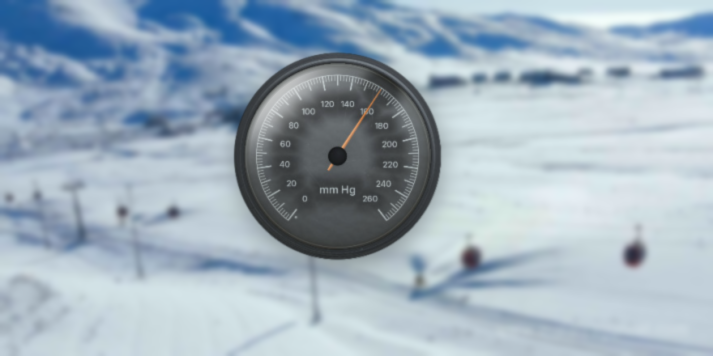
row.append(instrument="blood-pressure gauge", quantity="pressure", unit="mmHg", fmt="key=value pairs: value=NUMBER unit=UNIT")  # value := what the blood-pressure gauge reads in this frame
value=160 unit=mmHg
